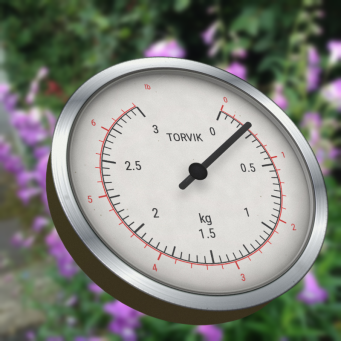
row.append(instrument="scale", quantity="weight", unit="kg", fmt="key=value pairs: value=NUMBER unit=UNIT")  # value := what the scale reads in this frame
value=0.2 unit=kg
